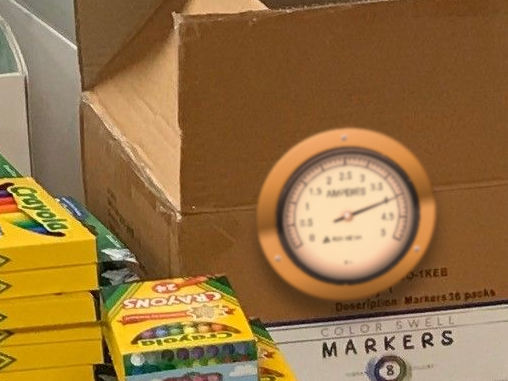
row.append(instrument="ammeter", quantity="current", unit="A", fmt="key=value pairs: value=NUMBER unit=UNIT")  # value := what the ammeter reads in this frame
value=4 unit=A
